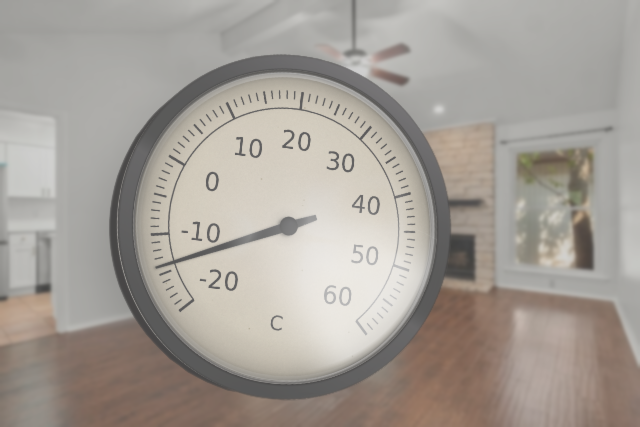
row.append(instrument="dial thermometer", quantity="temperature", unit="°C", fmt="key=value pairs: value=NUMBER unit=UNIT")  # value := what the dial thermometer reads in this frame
value=-14 unit=°C
